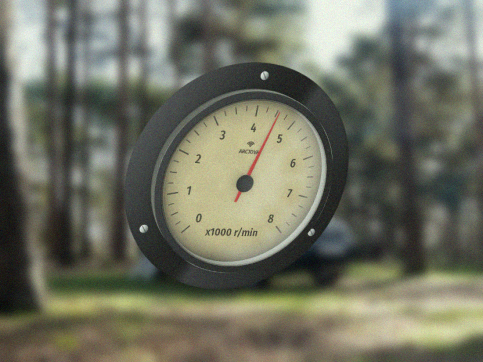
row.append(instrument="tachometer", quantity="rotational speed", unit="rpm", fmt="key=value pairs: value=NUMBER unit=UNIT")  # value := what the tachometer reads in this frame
value=4500 unit=rpm
